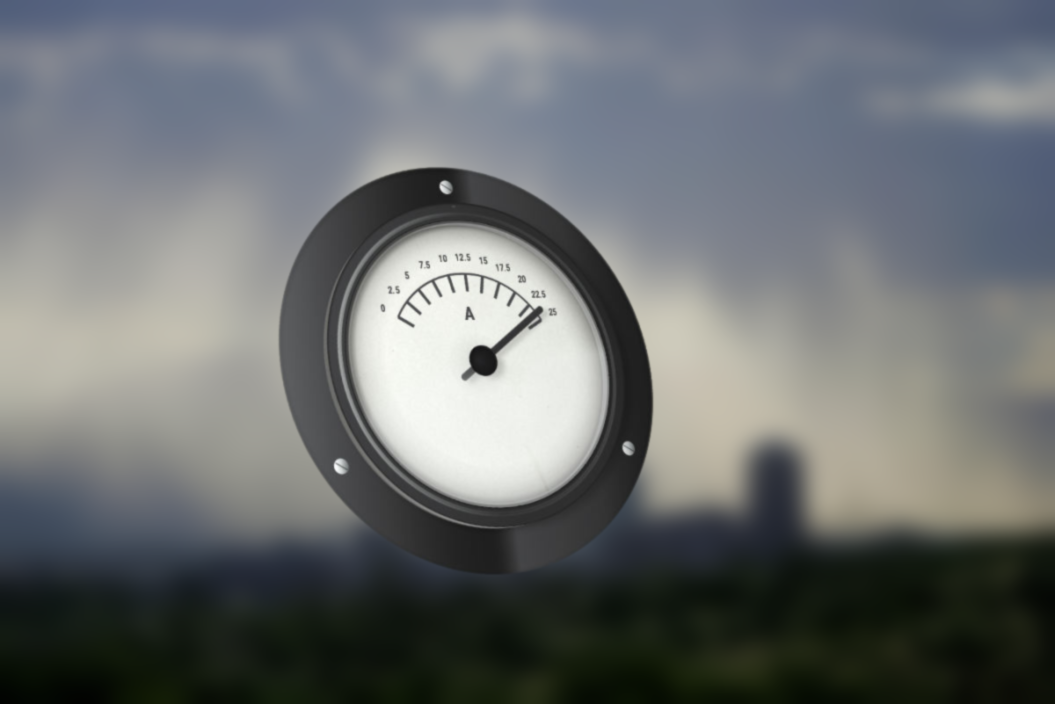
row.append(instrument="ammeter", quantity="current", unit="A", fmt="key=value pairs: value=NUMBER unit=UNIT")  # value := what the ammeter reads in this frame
value=23.75 unit=A
